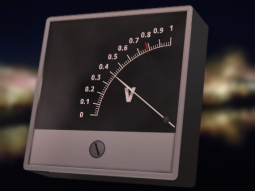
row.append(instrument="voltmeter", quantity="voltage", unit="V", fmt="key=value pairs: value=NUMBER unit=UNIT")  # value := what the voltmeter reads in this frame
value=0.4 unit=V
